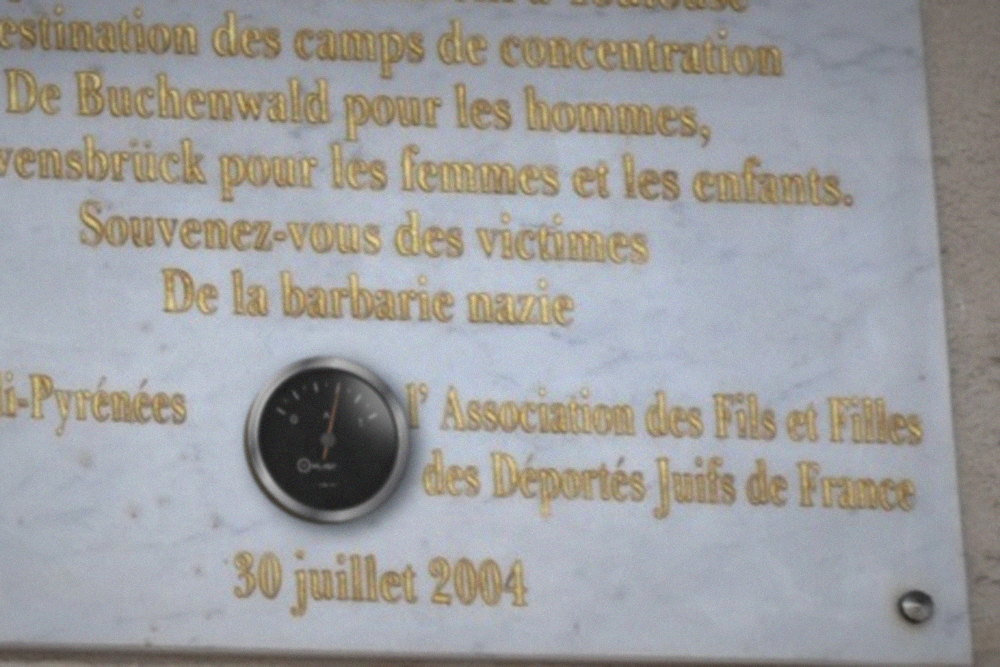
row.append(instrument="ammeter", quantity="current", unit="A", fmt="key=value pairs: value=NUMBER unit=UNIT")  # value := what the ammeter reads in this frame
value=0.6 unit=A
